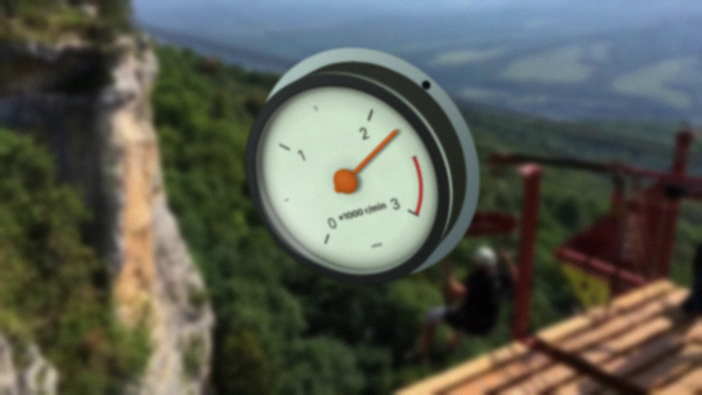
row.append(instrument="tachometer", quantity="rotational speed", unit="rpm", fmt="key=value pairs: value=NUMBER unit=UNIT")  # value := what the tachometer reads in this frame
value=2250 unit=rpm
